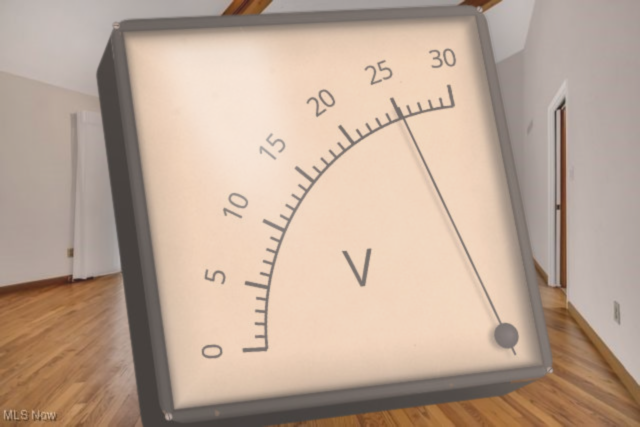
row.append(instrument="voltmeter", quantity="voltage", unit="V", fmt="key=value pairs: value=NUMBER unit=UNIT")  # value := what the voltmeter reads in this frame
value=25 unit=V
